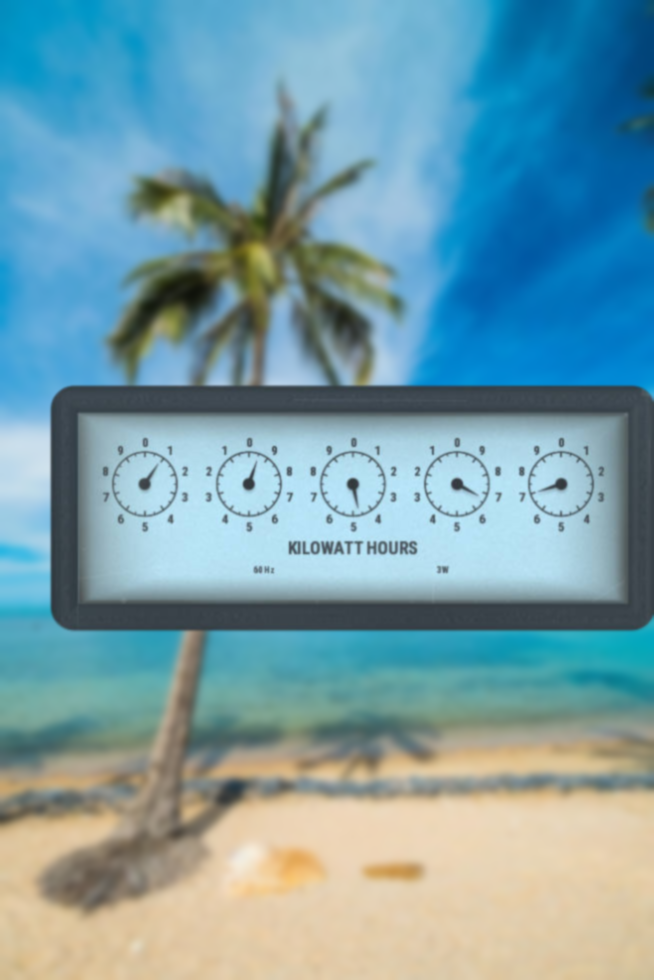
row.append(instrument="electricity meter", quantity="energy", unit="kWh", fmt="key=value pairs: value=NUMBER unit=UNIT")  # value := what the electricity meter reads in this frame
value=9467 unit=kWh
